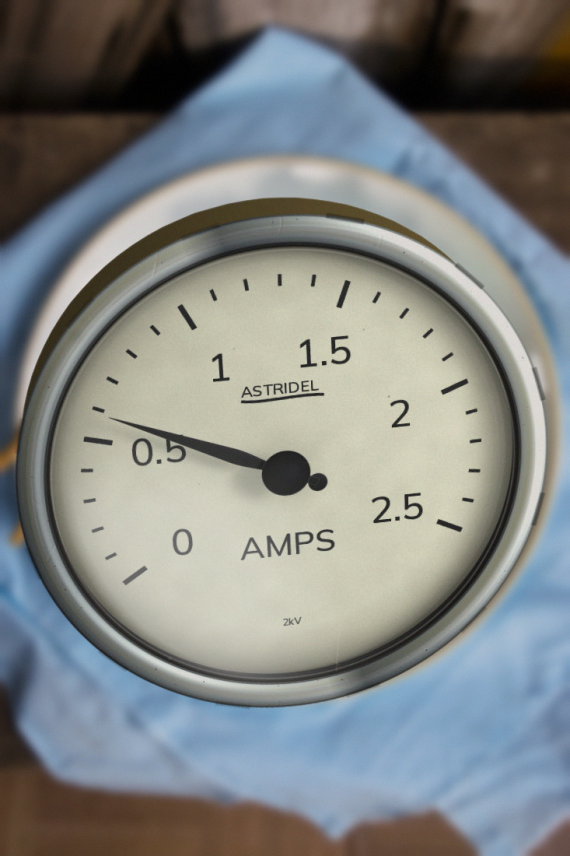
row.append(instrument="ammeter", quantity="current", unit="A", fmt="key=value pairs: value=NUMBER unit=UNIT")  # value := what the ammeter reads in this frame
value=0.6 unit=A
